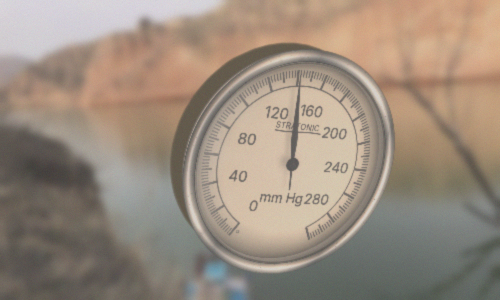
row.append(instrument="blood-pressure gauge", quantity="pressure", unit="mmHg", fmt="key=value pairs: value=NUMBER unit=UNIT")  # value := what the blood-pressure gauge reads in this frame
value=140 unit=mmHg
